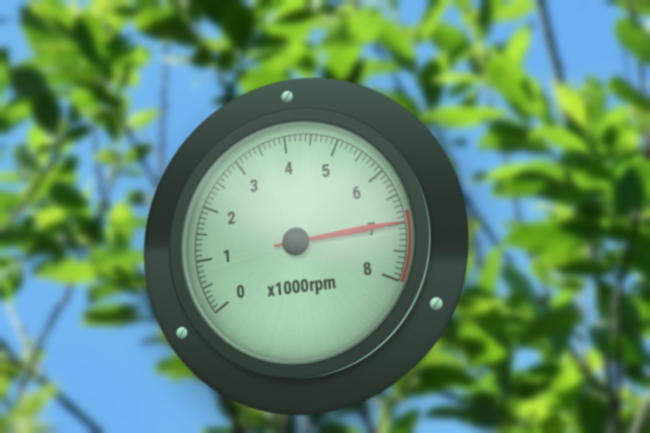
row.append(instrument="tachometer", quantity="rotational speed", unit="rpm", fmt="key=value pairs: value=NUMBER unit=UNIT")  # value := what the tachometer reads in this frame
value=7000 unit=rpm
